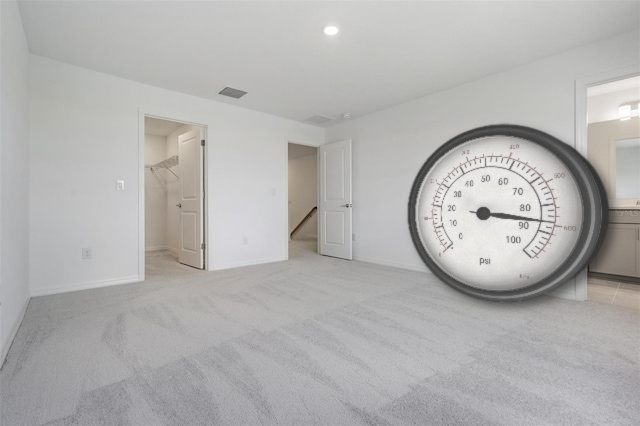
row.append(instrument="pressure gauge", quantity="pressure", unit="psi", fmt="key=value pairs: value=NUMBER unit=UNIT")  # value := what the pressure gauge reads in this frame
value=86 unit=psi
